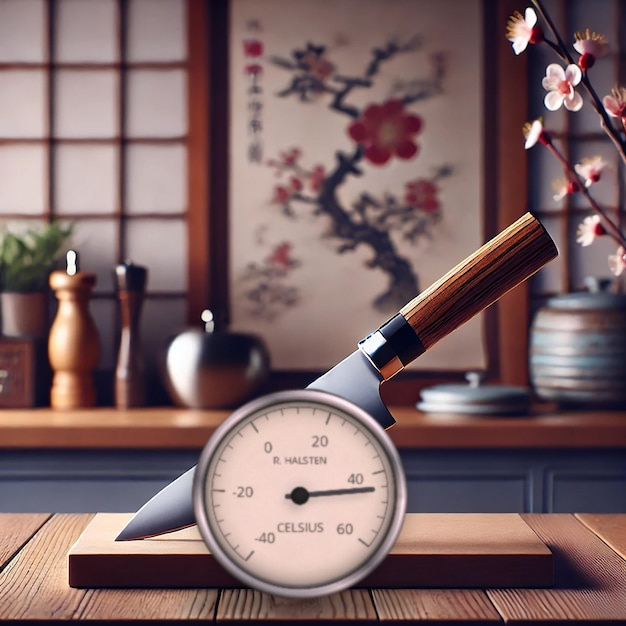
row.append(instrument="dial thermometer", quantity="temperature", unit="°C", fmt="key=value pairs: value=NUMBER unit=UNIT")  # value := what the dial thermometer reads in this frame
value=44 unit=°C
